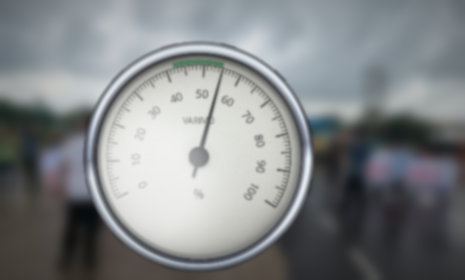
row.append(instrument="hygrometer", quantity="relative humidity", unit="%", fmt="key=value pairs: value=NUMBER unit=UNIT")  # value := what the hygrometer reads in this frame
value=55 unit=%
